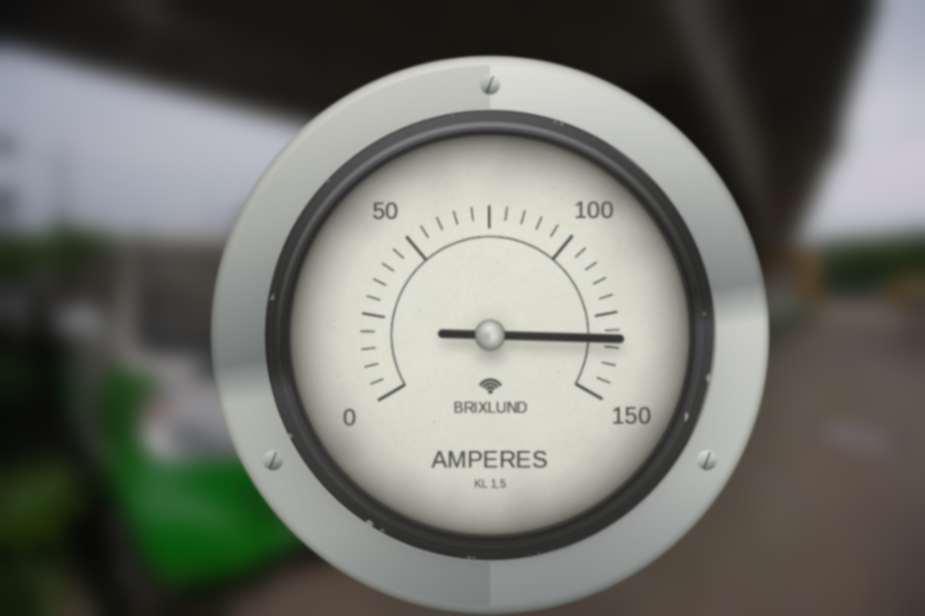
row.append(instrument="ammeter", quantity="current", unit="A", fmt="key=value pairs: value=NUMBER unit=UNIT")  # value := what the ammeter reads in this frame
value=132.5 unit=A
